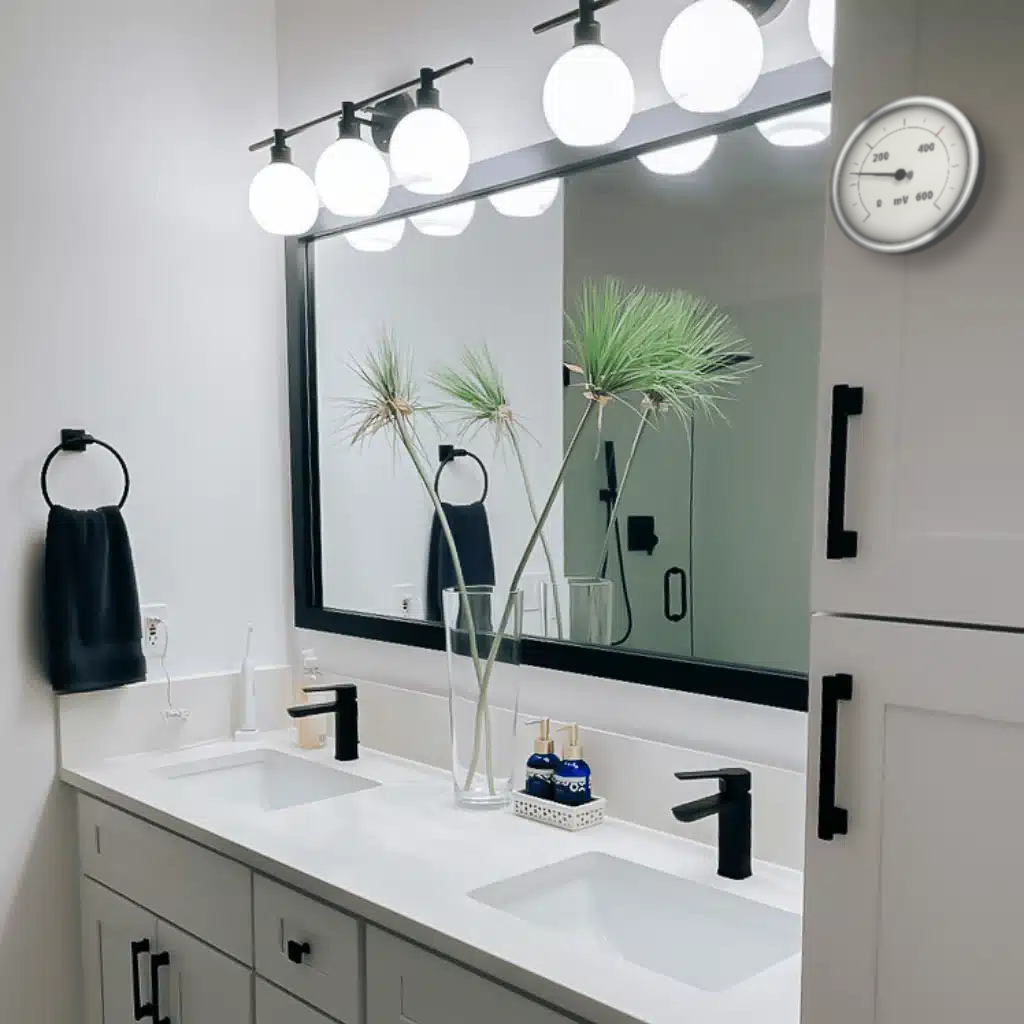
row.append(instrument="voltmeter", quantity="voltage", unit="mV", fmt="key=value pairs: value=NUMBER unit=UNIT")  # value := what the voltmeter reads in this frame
value=125 unit=mV
